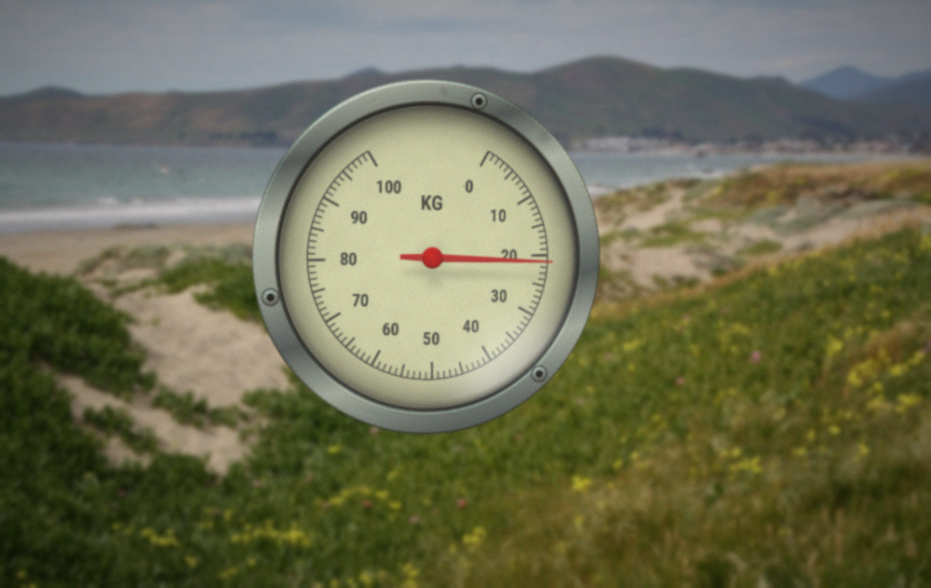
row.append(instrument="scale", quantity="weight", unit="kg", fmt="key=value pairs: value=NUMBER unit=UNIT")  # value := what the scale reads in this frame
value=21 unit=kg
